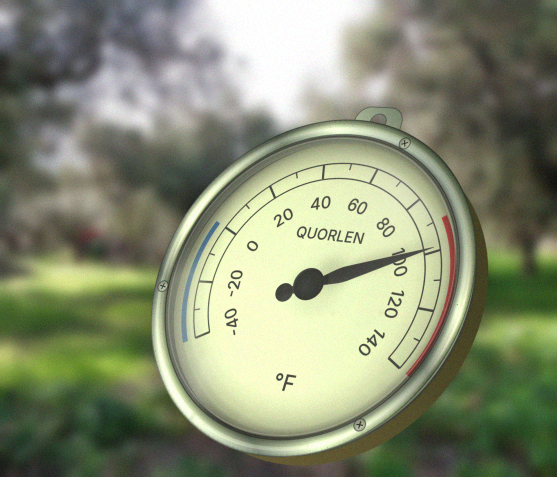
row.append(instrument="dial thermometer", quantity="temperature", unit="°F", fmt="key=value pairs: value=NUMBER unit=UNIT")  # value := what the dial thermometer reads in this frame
value=100 unit=°F
